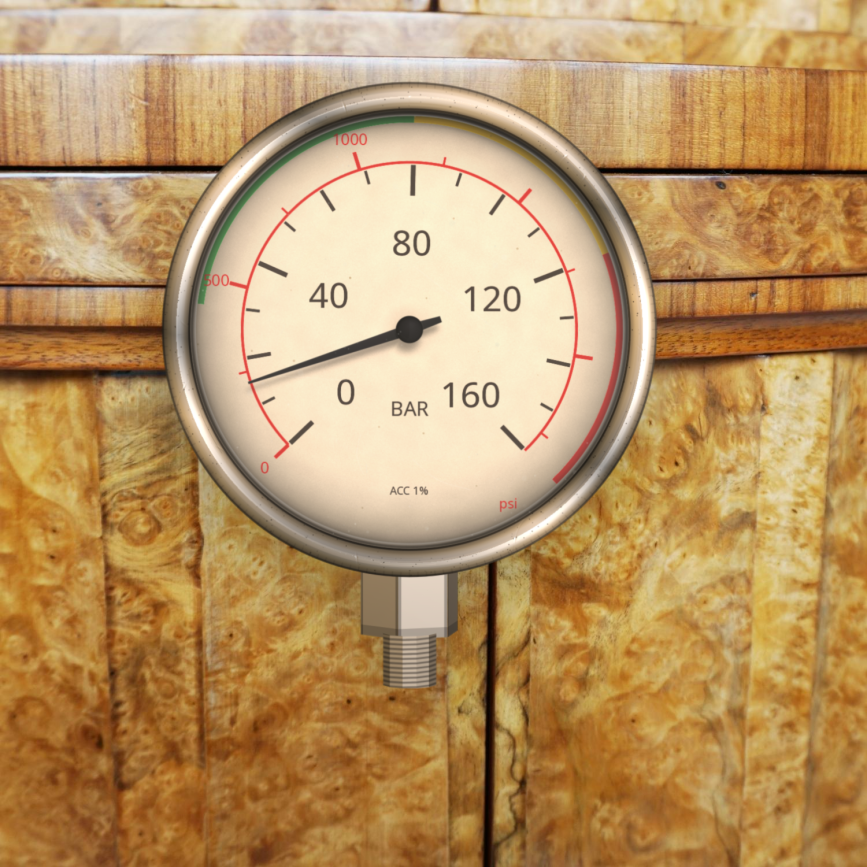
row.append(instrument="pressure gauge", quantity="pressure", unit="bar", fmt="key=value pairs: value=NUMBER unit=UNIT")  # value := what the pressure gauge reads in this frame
value=15 unit=bar
